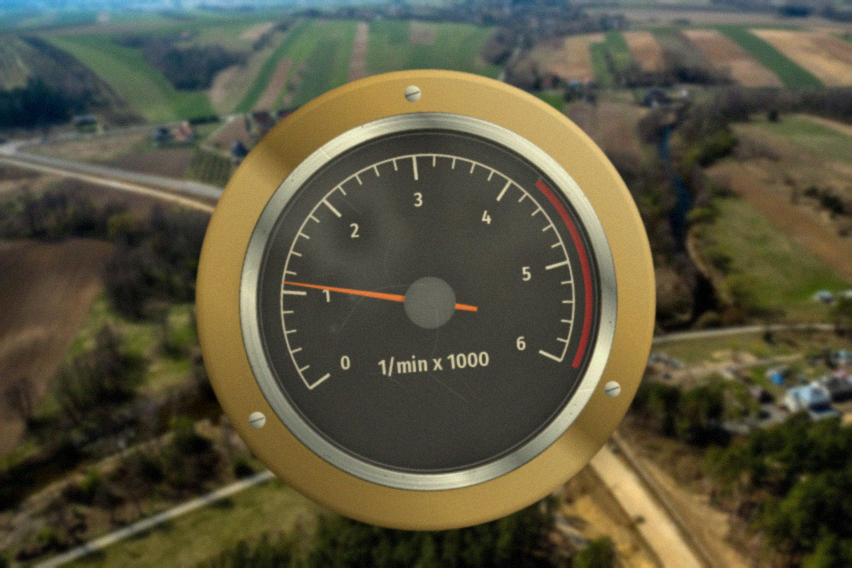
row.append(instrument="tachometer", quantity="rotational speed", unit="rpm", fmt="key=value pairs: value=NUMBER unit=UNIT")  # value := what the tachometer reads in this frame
value=1100 unit=rpm
